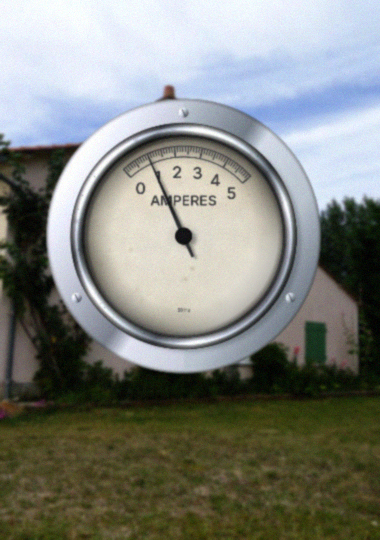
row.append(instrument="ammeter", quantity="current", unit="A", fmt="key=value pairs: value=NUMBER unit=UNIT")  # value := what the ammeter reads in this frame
value=1 unit=A
